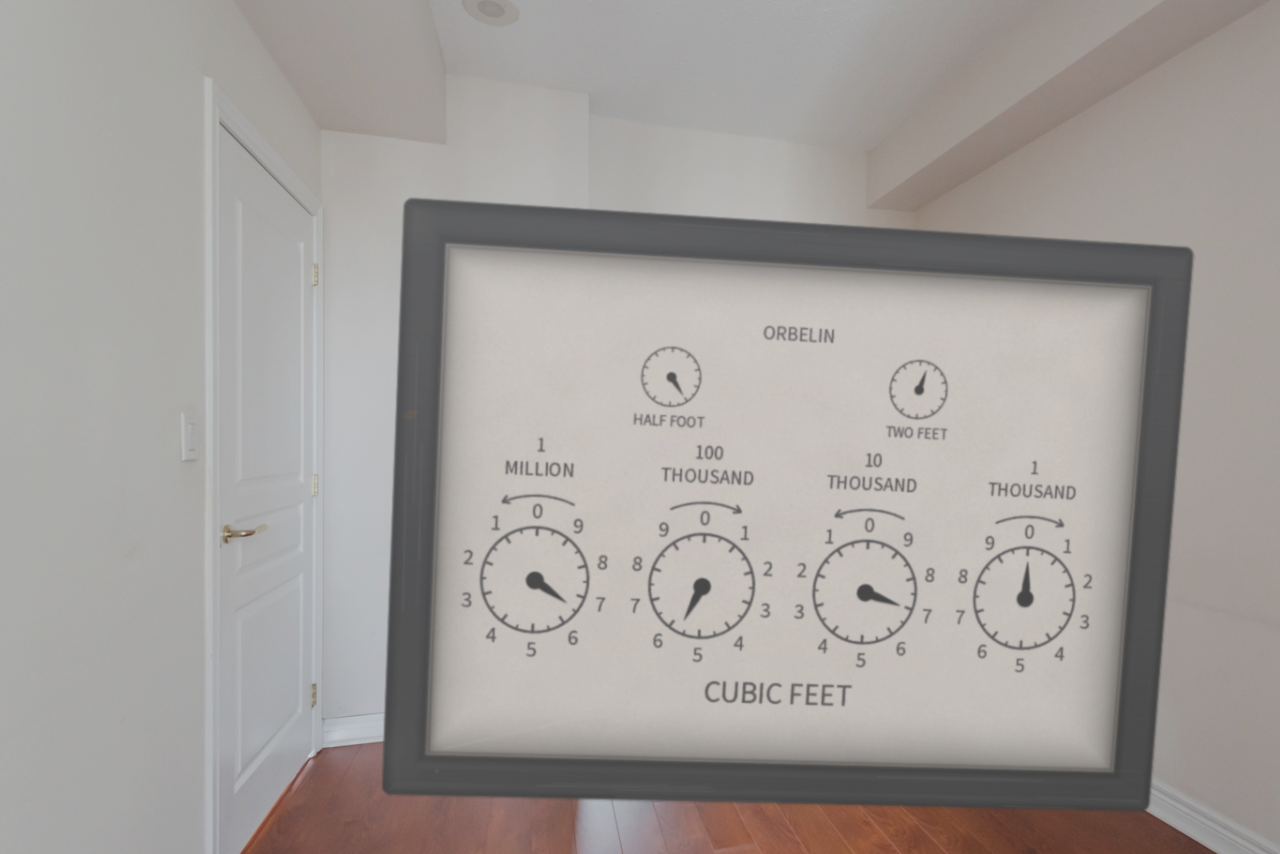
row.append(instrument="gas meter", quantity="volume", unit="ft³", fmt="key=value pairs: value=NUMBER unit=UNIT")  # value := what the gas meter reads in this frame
value=657000 unit=ft³
